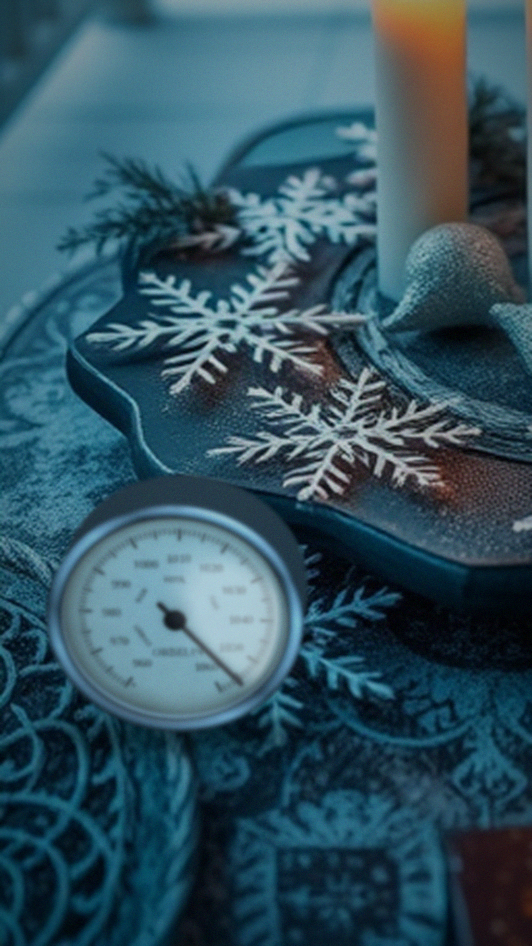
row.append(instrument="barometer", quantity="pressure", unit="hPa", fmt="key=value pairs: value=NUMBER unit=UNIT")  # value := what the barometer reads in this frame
value=1055 unit=hPa
